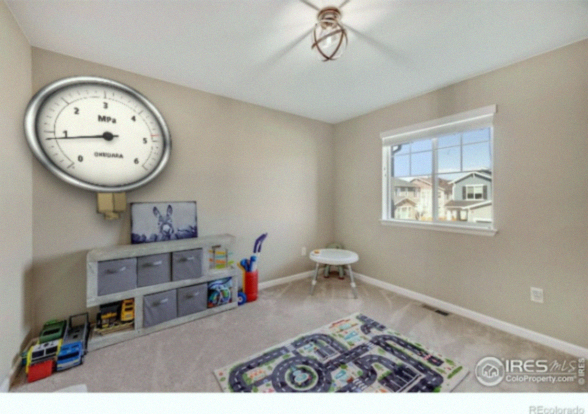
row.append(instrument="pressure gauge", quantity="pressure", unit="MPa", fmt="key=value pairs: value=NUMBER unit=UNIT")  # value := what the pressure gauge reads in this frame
value=0.8 unit=MPa
